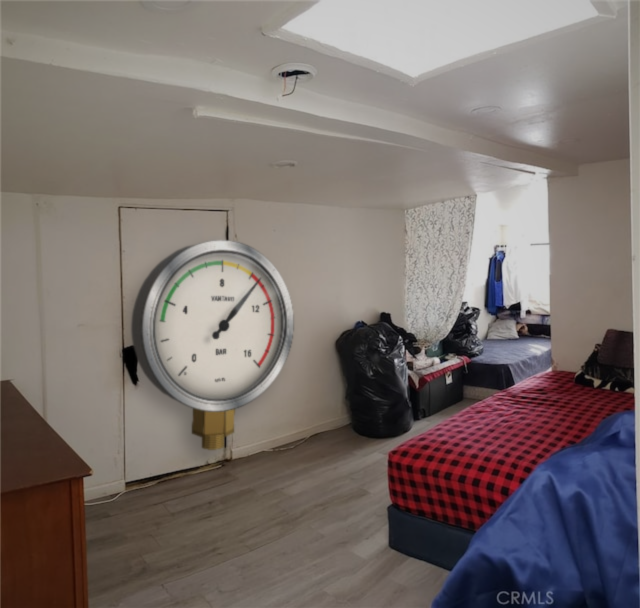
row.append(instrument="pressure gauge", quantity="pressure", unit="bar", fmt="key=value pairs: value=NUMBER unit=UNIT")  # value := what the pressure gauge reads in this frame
value=10.5 unit=bar
